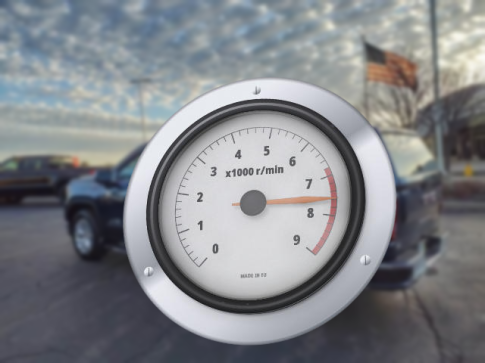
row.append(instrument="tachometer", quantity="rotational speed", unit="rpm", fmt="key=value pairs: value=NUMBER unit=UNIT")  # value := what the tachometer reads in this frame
value=7600 unit=rpm
